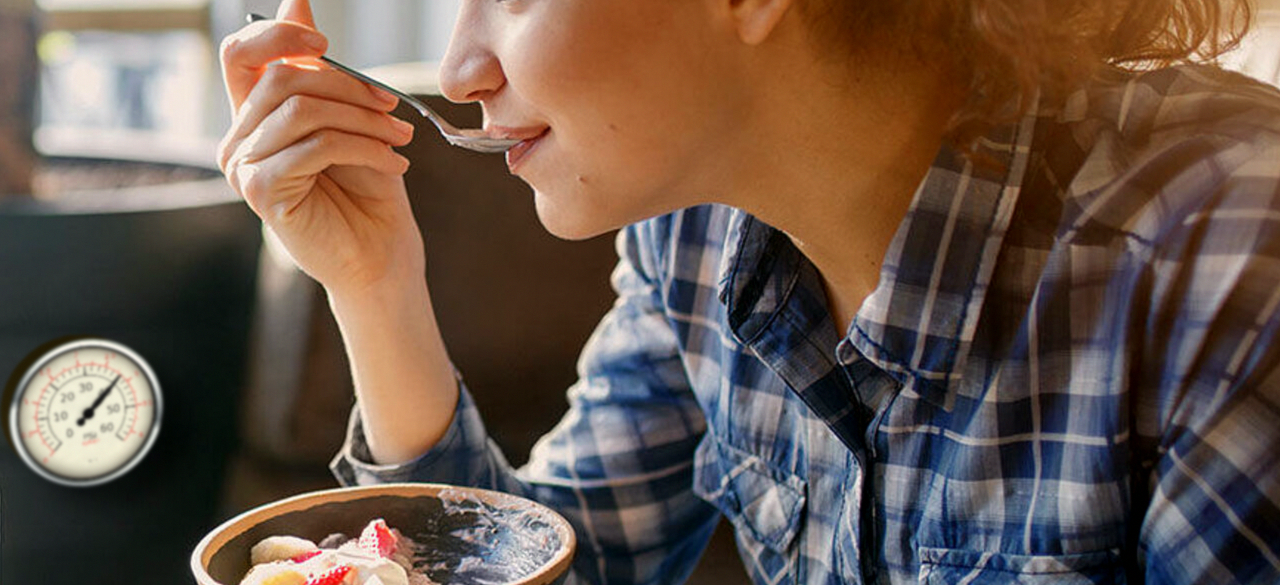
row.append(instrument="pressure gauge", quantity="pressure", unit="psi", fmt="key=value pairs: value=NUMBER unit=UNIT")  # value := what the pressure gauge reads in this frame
value=40 unit=psi
